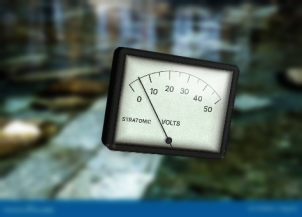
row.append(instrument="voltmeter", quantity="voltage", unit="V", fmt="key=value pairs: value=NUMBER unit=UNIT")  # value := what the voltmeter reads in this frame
value=5 unit=V
